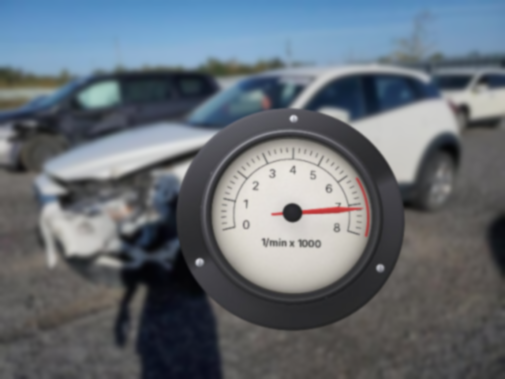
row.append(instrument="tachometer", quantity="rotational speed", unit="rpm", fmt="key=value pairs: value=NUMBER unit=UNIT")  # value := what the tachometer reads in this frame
value=7200 unit=rpm
